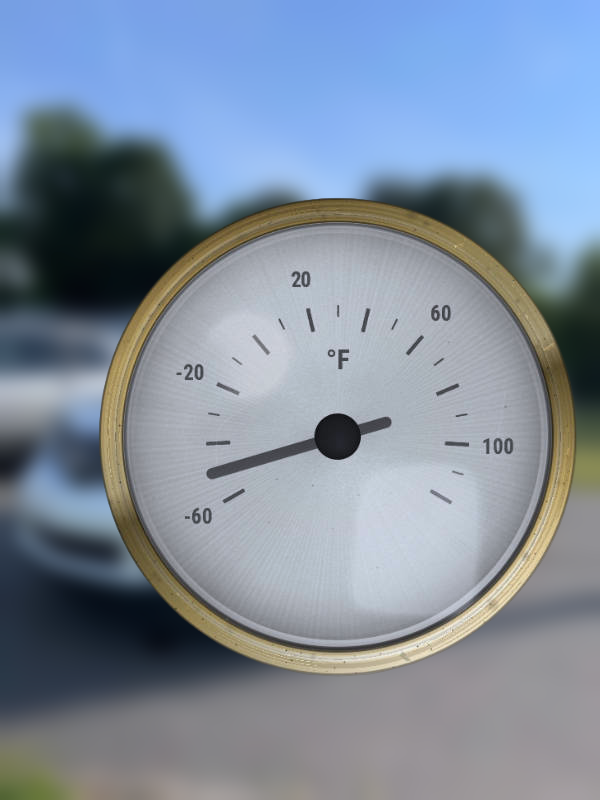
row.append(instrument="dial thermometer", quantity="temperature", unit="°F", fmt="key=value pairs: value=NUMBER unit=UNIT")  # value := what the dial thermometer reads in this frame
value=-50 unit=°F
